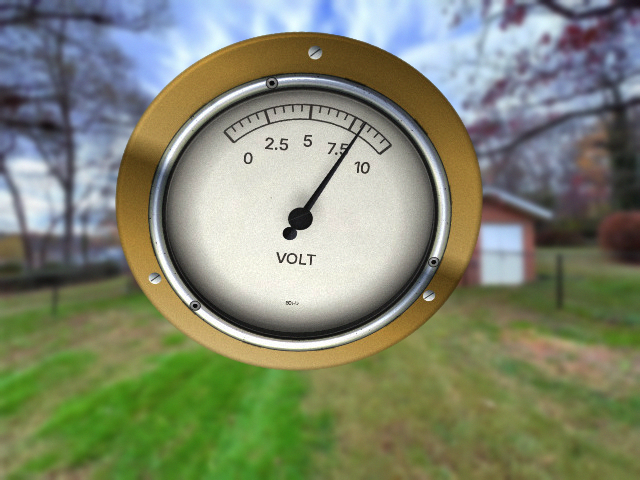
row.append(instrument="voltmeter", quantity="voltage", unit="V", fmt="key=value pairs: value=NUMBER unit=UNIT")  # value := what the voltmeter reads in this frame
value=8 unit=V
